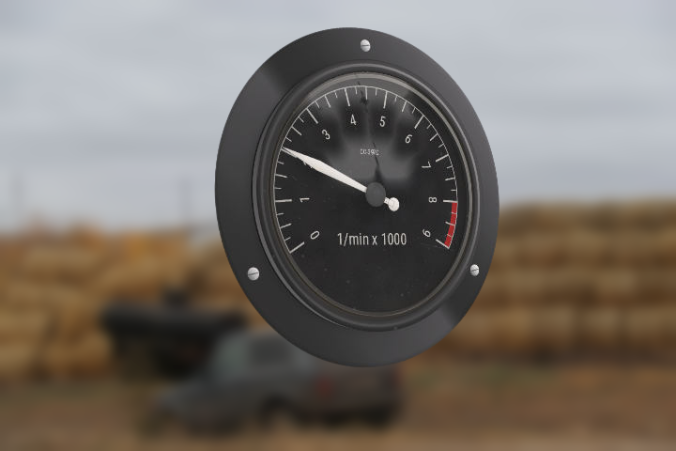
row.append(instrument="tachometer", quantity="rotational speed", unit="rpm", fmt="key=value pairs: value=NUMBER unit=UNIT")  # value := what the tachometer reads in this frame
value=2000 unit=rpm
